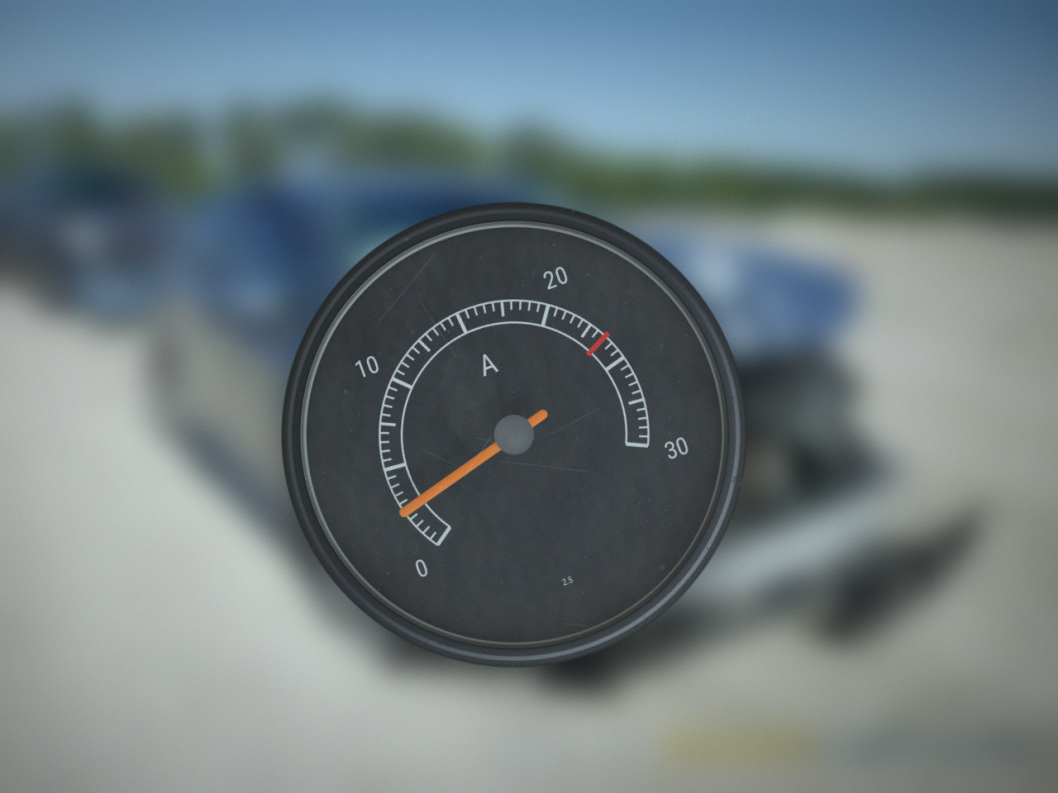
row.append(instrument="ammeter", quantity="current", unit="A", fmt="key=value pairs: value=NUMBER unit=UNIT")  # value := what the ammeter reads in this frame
value=2.5 unit=A
